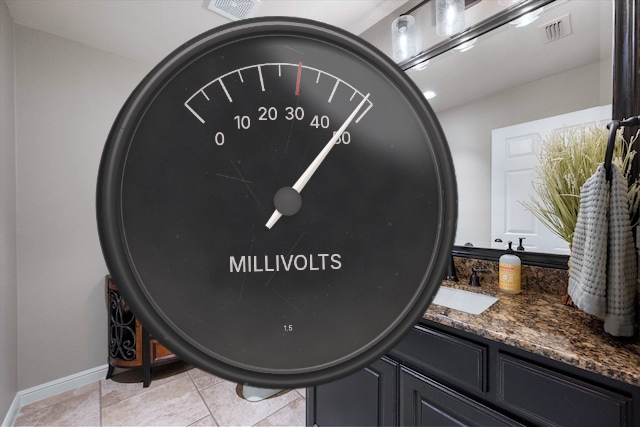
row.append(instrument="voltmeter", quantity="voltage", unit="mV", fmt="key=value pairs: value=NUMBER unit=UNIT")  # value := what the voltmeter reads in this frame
value=47.5 unit=mV
